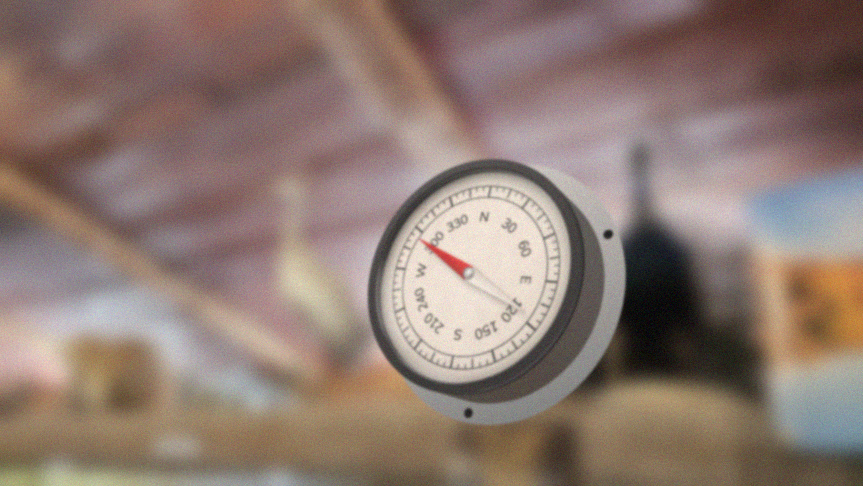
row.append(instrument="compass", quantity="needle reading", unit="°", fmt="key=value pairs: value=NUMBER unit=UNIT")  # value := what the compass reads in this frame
value=295 unit=°
